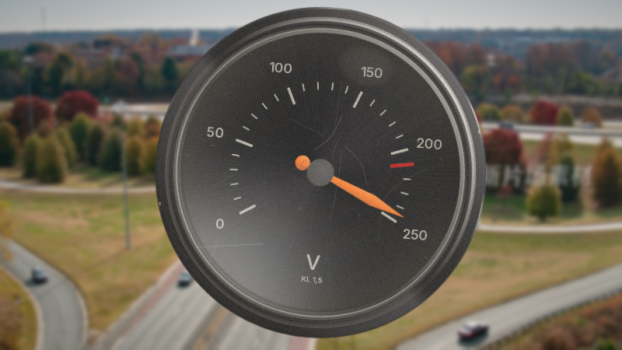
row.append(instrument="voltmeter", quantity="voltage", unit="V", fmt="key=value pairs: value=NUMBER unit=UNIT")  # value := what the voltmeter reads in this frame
value=245 unit=V
